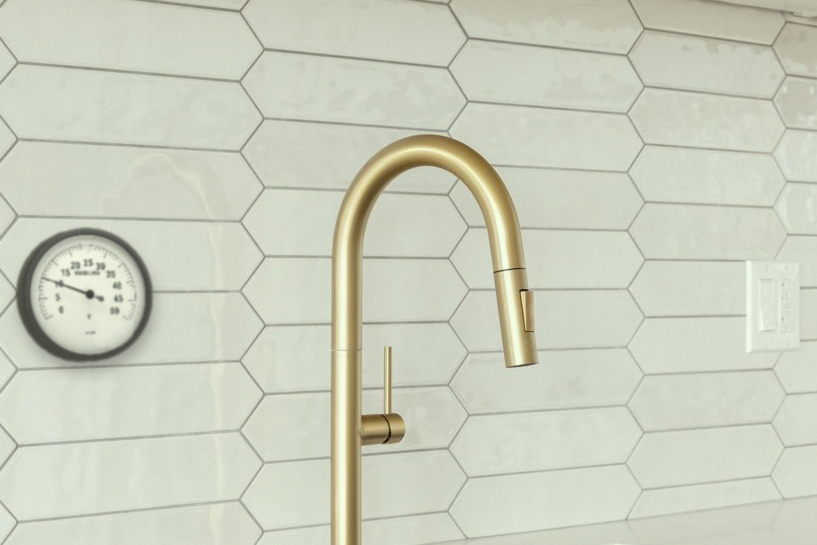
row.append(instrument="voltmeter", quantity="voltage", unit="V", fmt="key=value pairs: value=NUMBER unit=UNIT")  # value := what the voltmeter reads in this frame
value=10 unit=V
